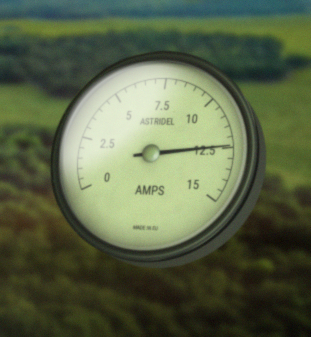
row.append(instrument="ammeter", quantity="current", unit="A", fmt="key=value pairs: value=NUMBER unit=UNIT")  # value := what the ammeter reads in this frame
value=12.5 unit=A
